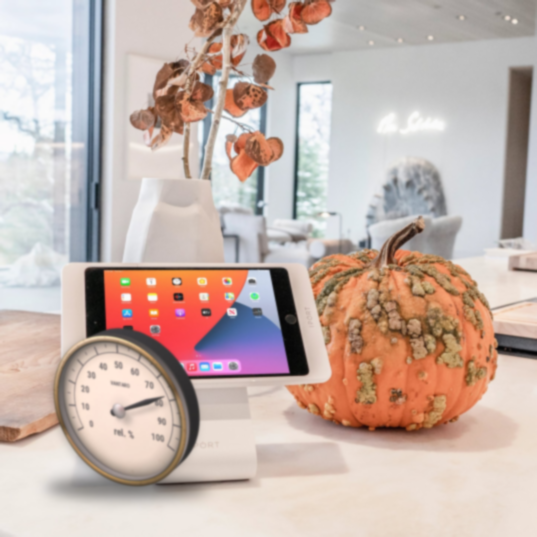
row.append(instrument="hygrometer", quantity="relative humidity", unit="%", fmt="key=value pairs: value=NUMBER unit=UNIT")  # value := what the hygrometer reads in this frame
value=77.5 unit=%
